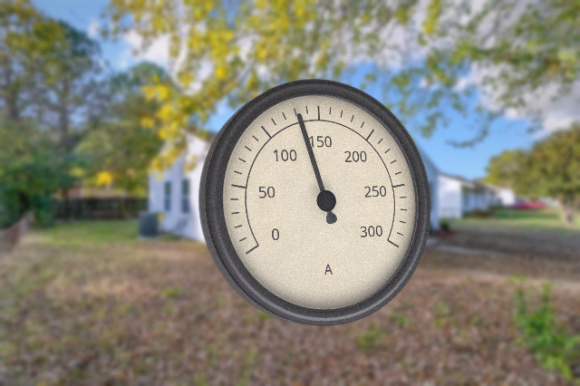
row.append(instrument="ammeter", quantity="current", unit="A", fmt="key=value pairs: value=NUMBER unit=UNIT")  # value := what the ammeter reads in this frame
value=130 unit=A
